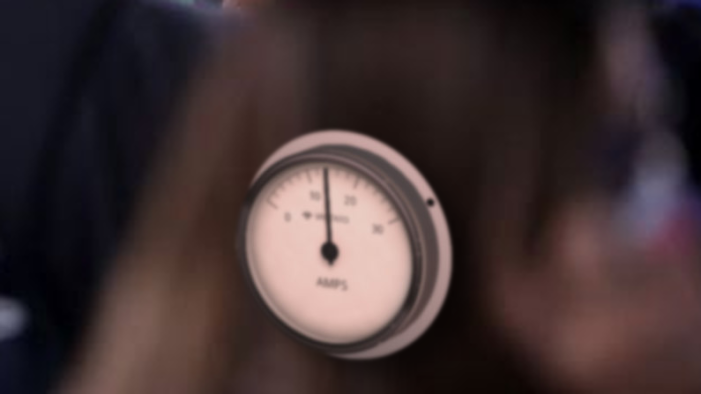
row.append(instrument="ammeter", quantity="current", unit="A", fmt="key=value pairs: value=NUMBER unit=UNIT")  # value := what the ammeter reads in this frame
value=14 unit=A
